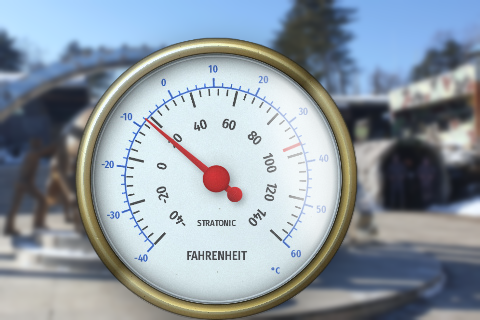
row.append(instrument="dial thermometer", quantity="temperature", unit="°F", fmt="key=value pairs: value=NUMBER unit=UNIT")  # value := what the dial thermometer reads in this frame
value=18 unit=°F
